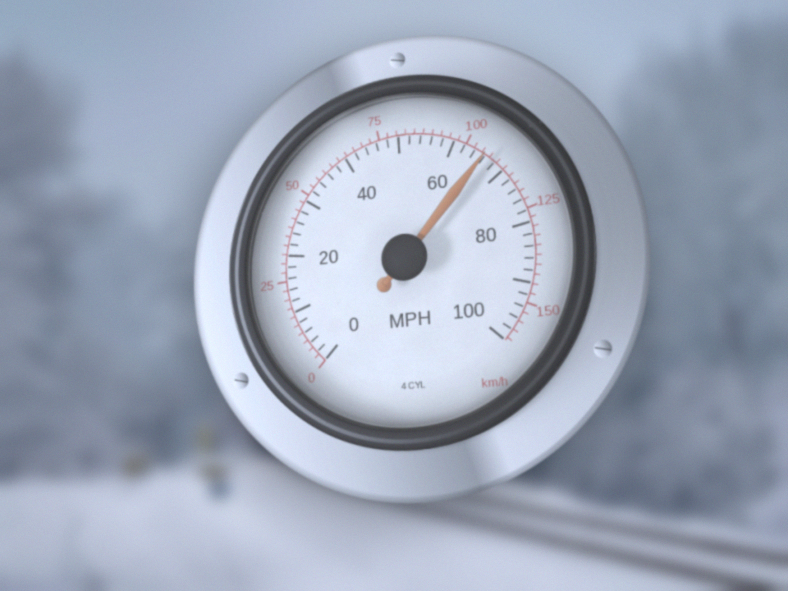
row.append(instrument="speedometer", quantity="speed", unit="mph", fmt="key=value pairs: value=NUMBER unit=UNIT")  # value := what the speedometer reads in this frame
value=66 unit=mph
